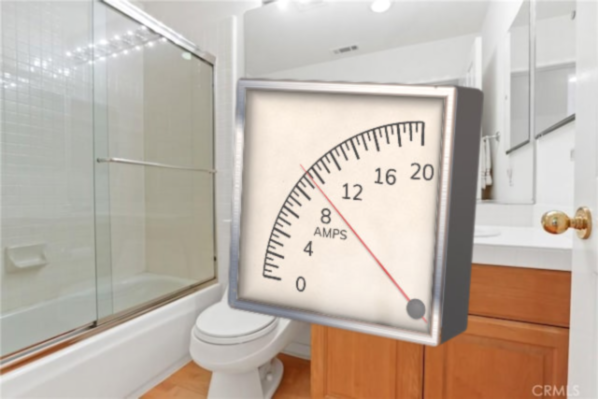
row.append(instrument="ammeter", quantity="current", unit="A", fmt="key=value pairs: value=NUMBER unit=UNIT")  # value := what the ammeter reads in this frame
value=9.5 unit=A
